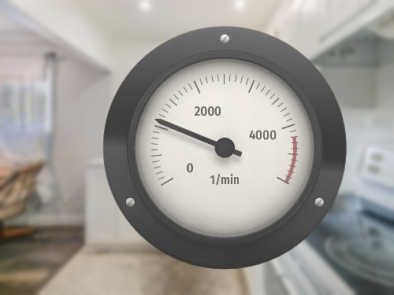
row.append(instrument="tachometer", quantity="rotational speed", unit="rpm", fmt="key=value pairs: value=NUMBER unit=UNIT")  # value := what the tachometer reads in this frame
value=1100 unit=rpm
